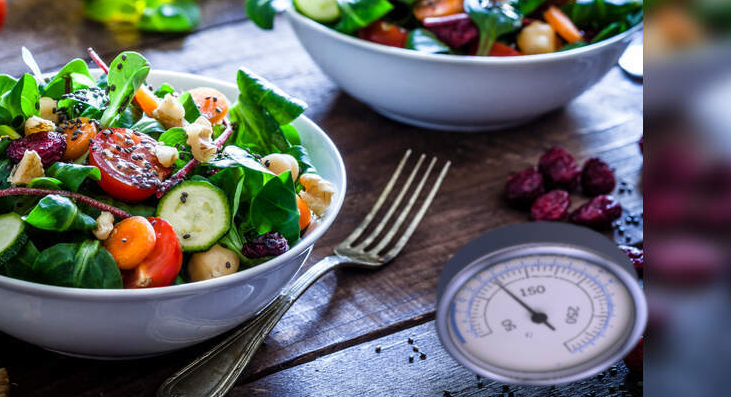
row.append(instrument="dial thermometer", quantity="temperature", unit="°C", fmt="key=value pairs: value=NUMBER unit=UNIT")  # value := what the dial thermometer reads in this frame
value=125 unit=°C
